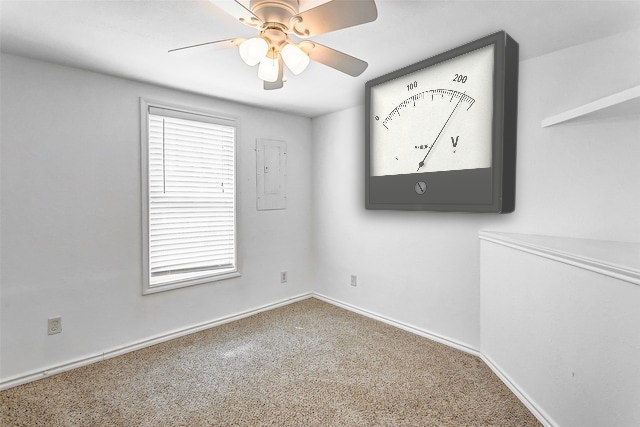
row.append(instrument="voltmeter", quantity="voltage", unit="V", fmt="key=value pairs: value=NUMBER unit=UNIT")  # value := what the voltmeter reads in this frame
value=225 unit=V
